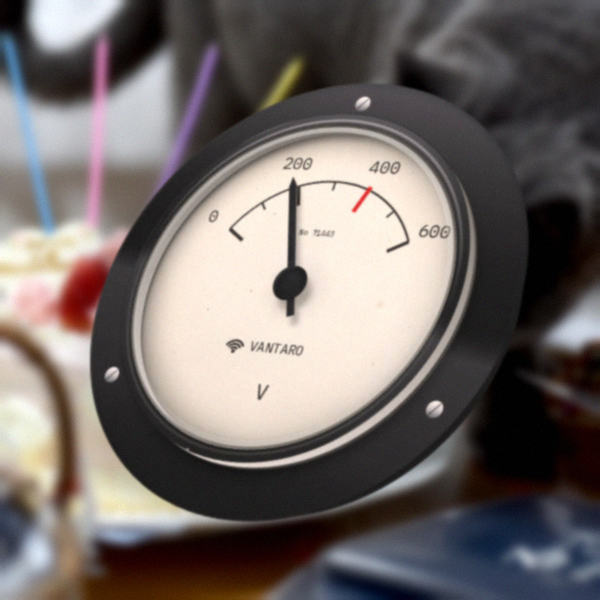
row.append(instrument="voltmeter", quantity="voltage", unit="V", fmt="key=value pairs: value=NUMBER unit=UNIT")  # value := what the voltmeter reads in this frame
value=200 unit=V
